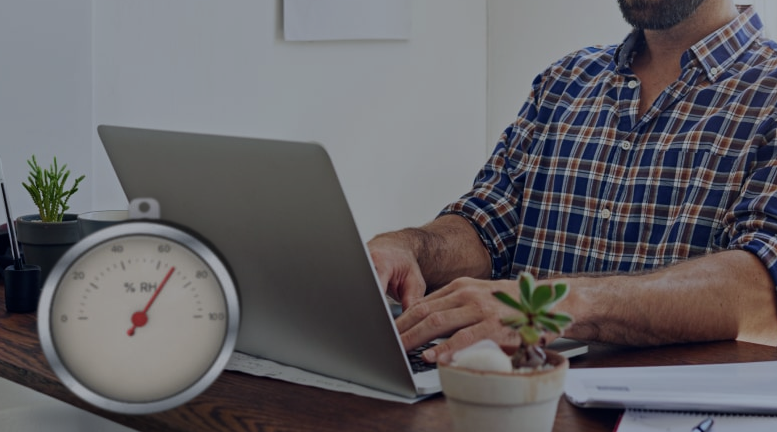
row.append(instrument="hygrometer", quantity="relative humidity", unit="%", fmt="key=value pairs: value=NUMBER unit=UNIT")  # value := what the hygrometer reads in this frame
value=68 unit=%
